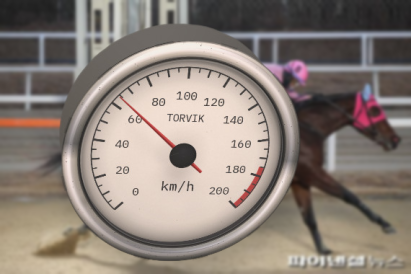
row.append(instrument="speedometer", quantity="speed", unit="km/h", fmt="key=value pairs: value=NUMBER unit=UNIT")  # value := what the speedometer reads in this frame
value=65 unit=km/h
